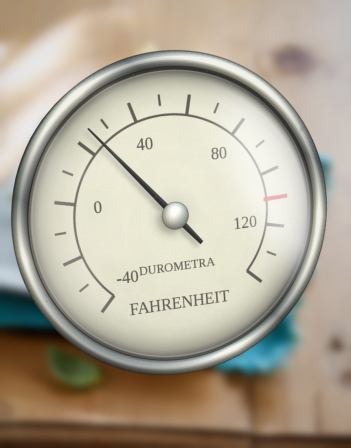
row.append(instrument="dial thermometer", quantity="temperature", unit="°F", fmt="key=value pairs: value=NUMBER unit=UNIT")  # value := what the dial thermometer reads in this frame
value=25 unit=°F
